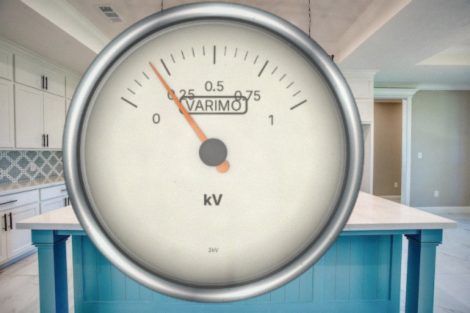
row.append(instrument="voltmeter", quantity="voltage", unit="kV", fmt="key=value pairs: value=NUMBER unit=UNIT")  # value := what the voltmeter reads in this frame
value=0.2 unit=kV
